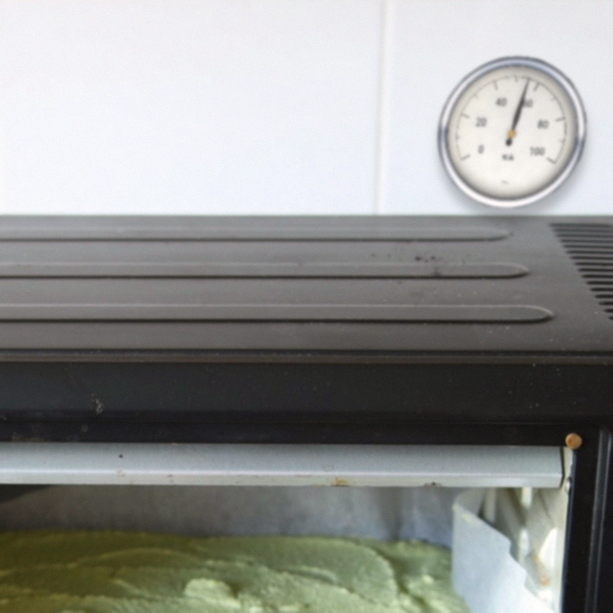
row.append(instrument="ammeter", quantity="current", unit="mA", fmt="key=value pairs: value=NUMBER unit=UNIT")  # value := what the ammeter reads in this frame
value=55 unit=mA
